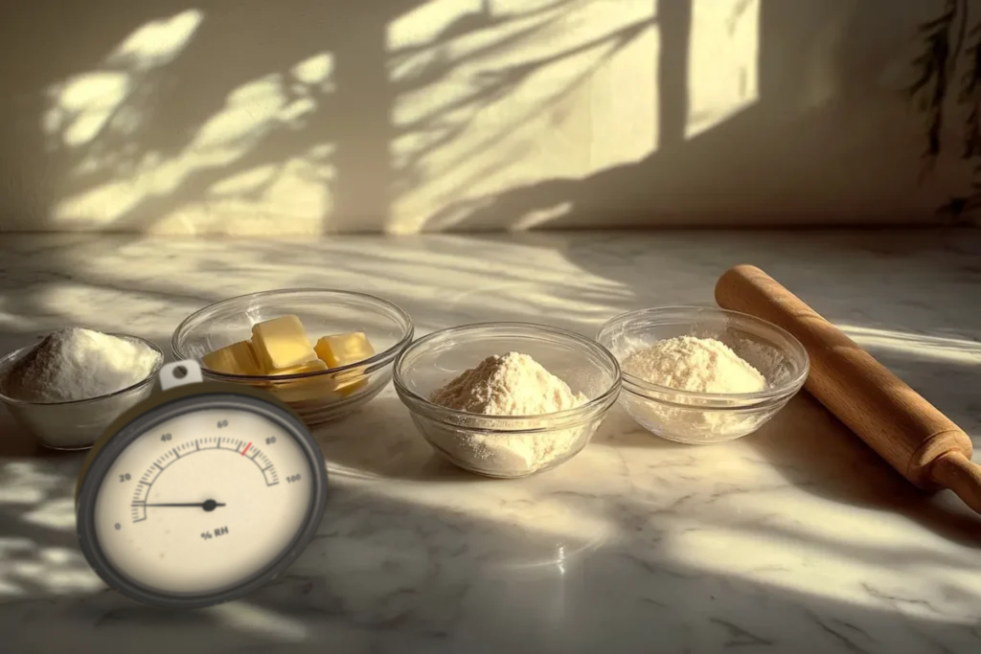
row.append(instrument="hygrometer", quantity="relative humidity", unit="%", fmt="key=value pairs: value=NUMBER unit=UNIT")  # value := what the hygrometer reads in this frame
value=10 unit=%
